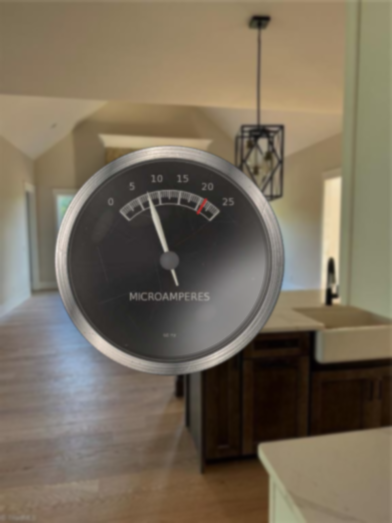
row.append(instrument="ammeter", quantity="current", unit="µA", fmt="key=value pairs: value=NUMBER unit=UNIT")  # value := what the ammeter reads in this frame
value=7.5 unit=µA
